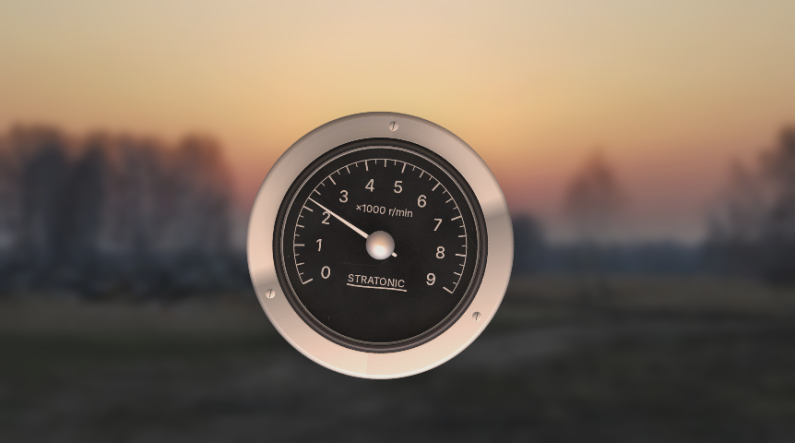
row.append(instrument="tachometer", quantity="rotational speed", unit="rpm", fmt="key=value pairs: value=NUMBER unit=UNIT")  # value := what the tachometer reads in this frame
value=2250 unit=rpm
